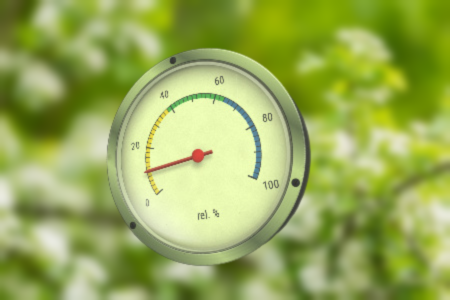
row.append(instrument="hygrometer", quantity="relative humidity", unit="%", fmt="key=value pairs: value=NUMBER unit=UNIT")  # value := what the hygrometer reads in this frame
value=10 unit=%
